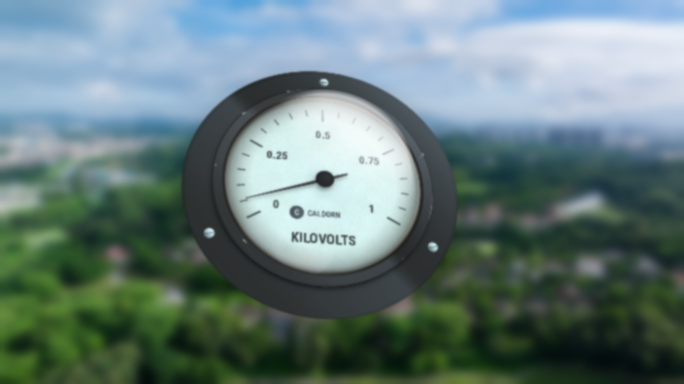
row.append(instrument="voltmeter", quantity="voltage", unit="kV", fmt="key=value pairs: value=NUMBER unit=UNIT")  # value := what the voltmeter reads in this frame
value=0.05 unit=kV
